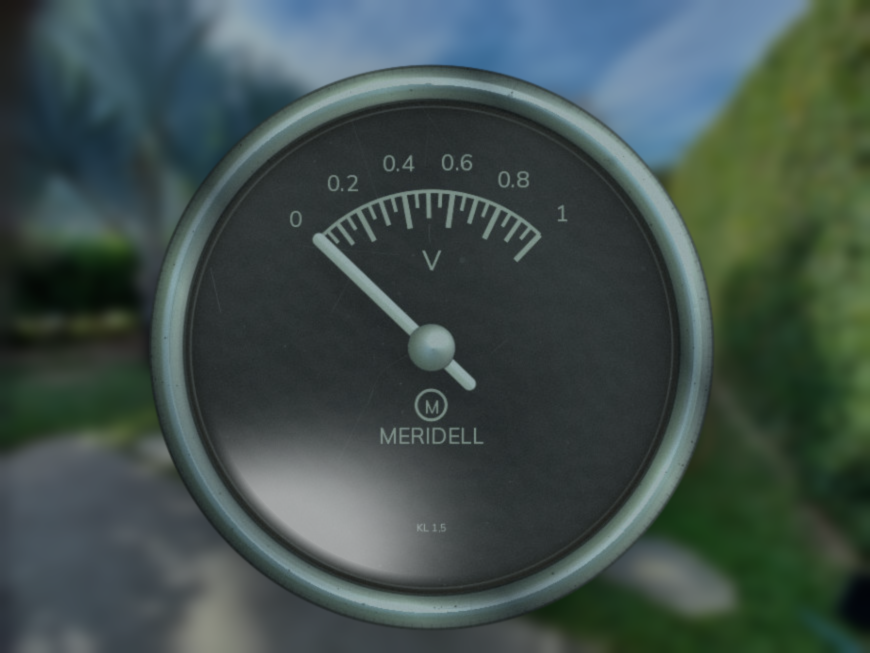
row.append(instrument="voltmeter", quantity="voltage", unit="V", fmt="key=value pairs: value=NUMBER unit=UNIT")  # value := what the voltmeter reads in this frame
value=0 unit=V
